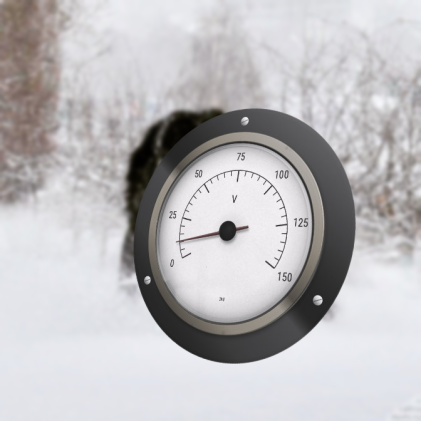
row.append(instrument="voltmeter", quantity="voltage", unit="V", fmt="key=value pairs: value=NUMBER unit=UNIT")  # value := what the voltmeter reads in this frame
value=10 unit=V
